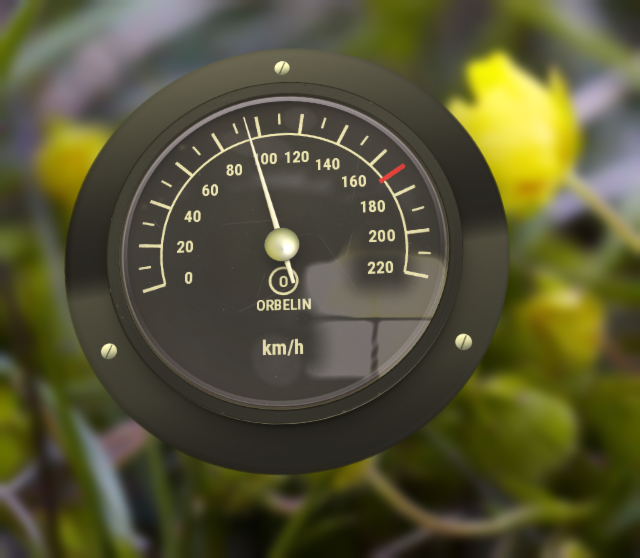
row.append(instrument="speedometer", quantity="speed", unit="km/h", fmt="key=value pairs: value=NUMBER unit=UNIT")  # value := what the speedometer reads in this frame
value=95 unit=km/h
